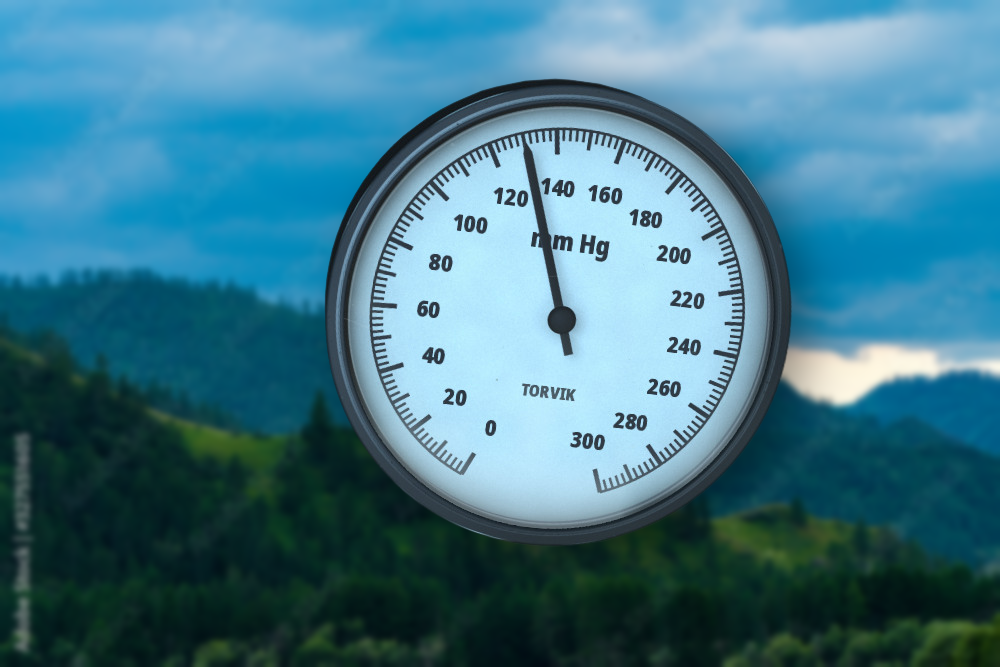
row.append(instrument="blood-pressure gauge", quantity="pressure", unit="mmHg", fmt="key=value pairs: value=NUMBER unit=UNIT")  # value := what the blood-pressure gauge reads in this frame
value=130 unit=mmHg
